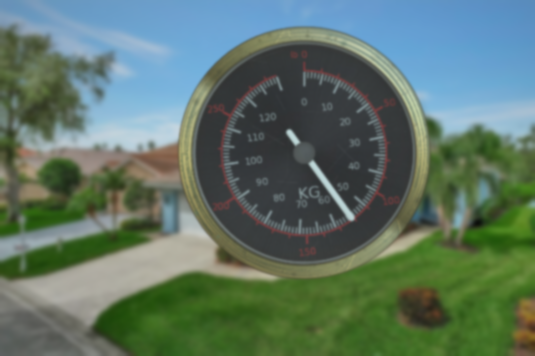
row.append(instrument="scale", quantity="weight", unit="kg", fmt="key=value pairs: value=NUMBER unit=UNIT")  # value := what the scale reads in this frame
value=55 unit=kg
